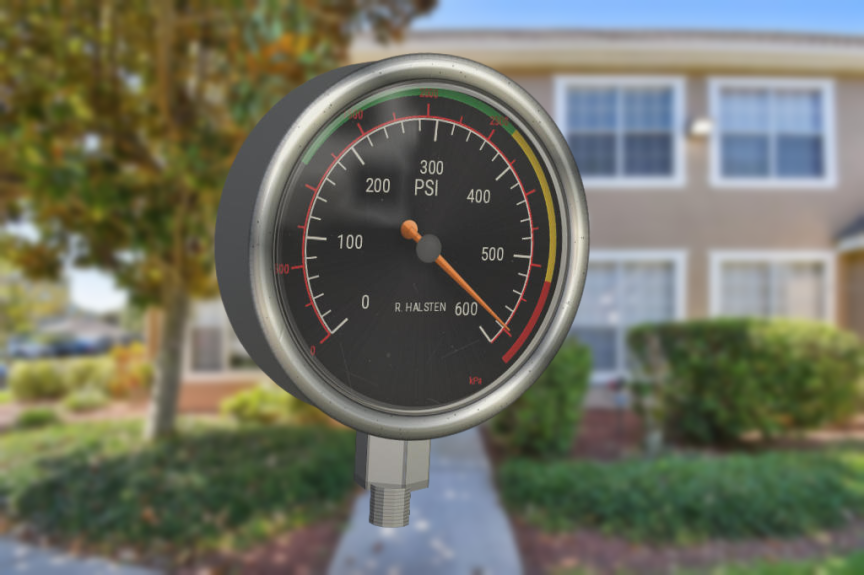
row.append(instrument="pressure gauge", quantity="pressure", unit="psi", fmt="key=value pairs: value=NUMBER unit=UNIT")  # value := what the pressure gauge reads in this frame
value=580 unit=psi
